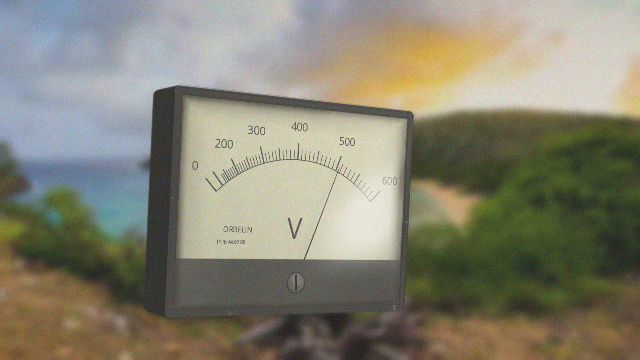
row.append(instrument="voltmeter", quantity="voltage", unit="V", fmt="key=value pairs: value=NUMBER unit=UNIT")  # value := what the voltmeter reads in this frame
value=500 unit=V
